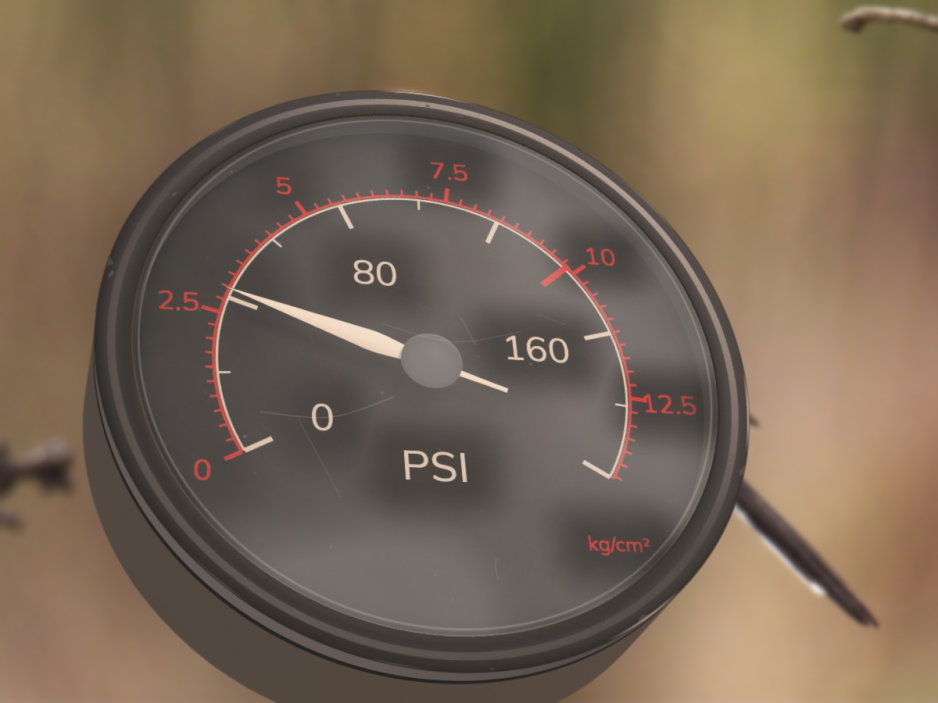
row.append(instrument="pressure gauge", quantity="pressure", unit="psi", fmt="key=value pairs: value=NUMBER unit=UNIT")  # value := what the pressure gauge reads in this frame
value=40 unit=psi
